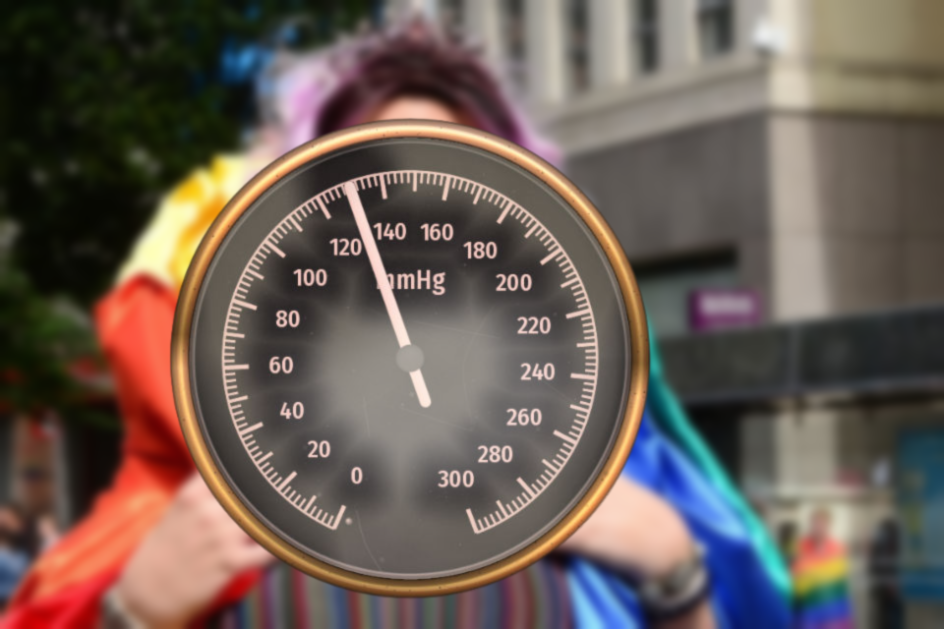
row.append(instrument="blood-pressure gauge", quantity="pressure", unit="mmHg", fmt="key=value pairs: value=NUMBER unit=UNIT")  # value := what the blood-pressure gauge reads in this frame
value=130 unit=mmHg
